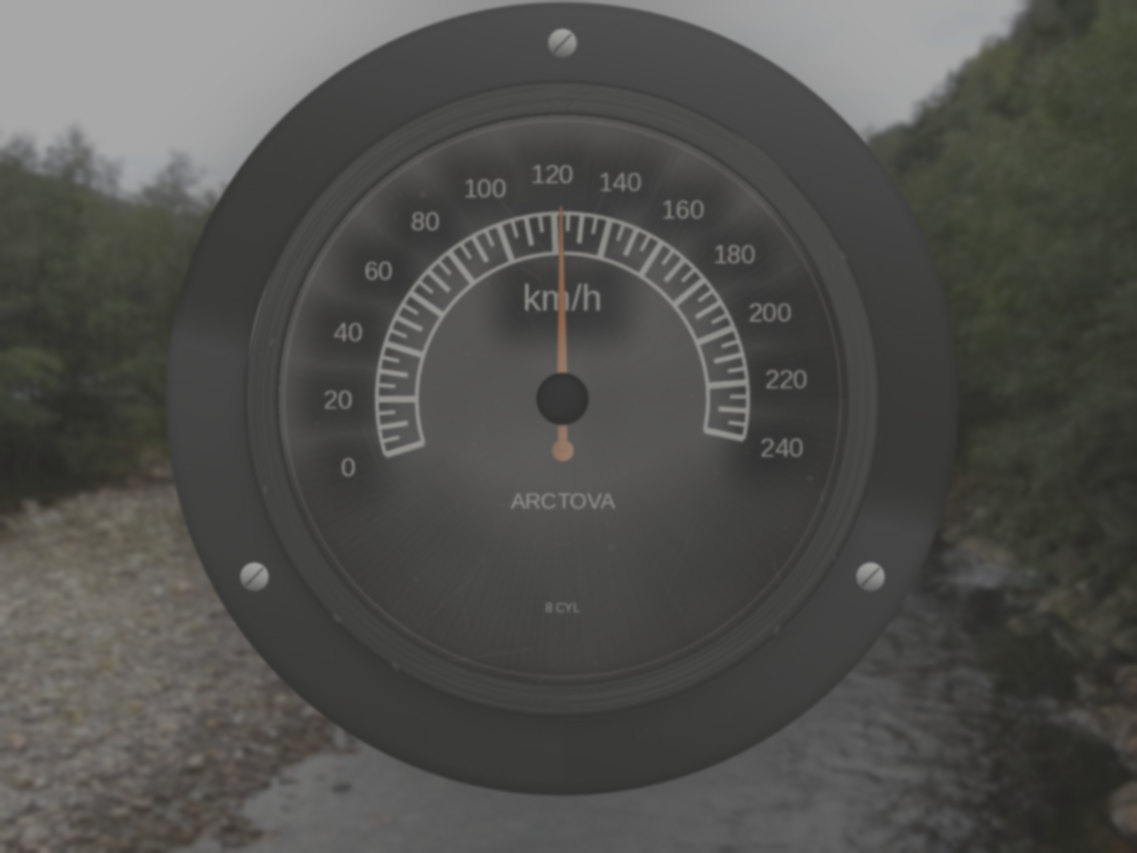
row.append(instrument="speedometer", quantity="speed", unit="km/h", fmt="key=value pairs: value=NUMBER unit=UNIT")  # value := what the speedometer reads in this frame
value=122.5 unit=km/h
